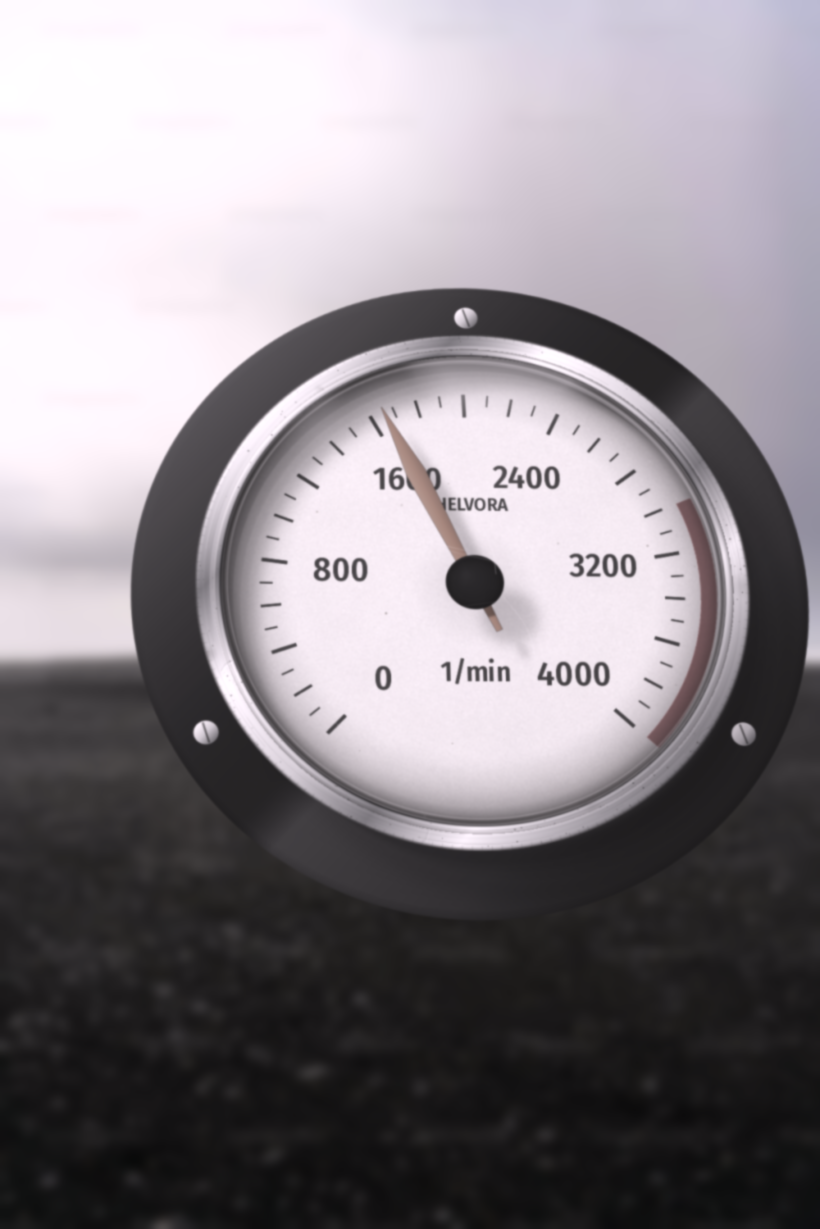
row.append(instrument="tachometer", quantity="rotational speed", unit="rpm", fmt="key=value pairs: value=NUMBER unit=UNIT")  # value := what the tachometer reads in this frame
value=1650 unit=rpm
